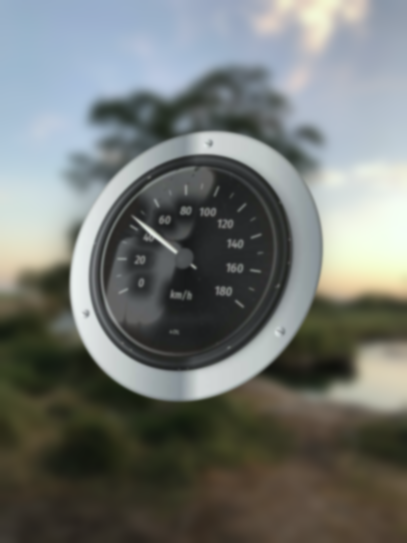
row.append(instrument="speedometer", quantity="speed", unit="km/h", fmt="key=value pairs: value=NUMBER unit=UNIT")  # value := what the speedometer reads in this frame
value=45 unit=km/h
